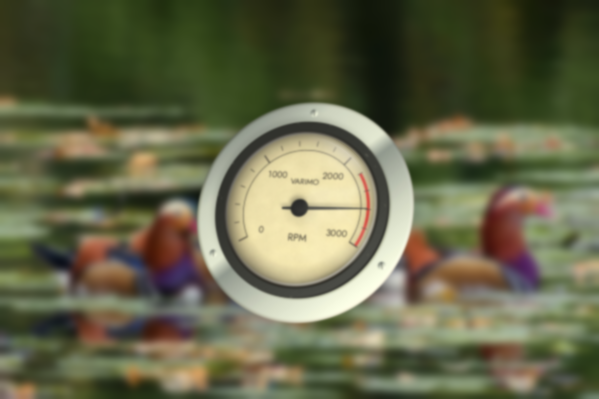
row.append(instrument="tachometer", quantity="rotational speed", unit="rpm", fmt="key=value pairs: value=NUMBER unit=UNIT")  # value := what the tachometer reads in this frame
value=2600 unit=rpm
